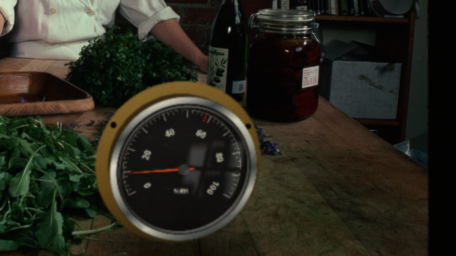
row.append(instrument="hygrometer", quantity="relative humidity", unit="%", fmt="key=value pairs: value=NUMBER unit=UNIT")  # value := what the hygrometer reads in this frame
value=10 unit=%
